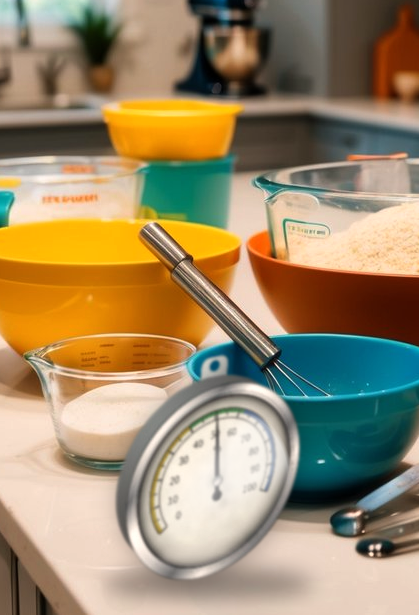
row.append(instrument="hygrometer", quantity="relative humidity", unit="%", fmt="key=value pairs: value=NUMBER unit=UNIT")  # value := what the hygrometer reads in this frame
value=50 unit=%
